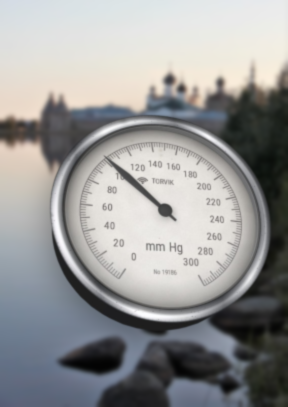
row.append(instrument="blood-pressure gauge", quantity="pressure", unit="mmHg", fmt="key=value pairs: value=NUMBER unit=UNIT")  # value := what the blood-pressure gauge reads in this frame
value=100 unit=mmHg
